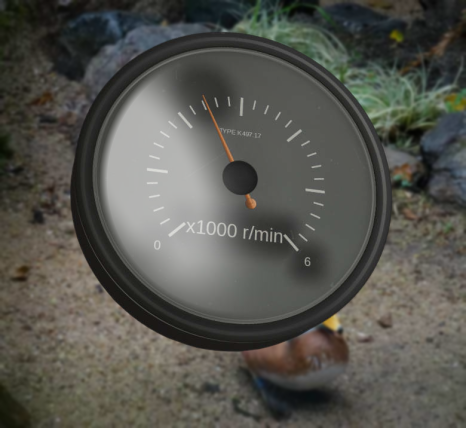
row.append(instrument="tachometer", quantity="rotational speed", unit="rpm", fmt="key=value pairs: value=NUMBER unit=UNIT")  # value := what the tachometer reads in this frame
value=2400 unit=rpm
